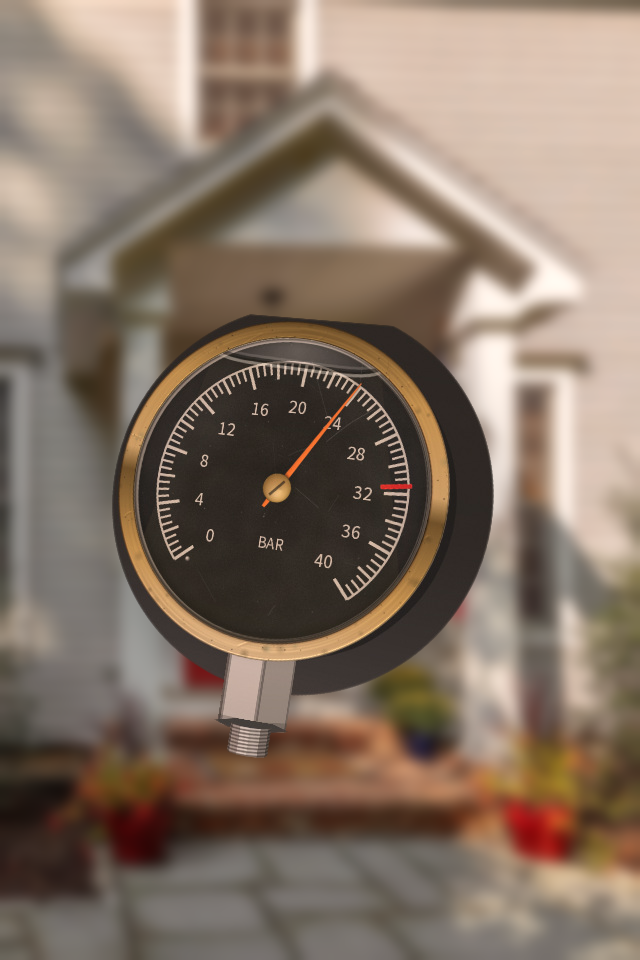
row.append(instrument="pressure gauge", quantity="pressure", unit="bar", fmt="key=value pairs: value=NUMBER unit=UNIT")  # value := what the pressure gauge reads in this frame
value=24 unit=bar
